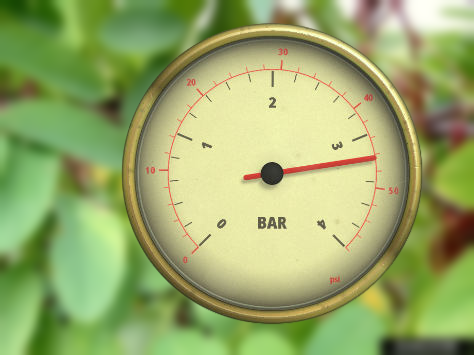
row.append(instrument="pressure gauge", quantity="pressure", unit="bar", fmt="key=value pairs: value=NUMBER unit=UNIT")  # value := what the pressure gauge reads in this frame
value=3.2 unit=bar
